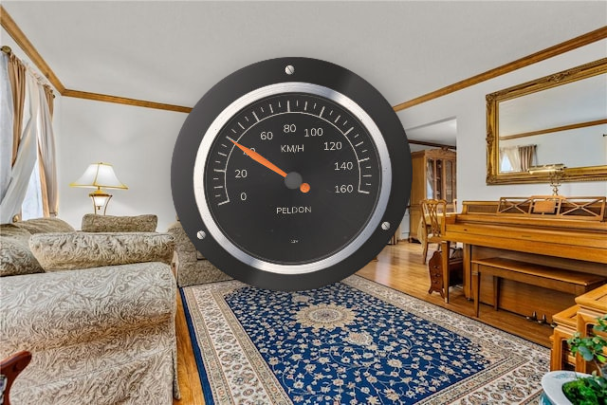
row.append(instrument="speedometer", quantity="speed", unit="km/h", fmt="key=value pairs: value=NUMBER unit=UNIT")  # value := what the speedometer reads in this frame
value=40 unit=km/h
